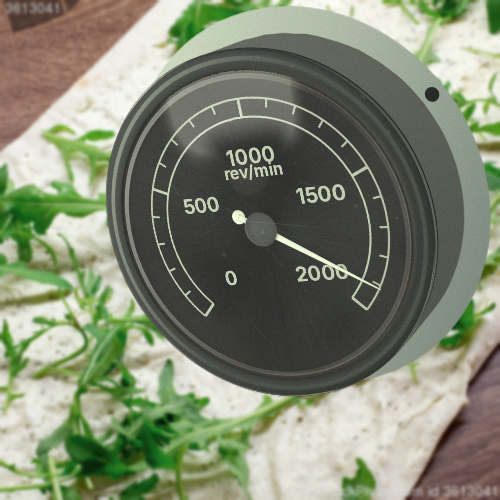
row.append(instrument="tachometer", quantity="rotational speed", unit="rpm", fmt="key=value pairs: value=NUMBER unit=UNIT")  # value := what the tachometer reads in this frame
value=1900 unit=rpm
